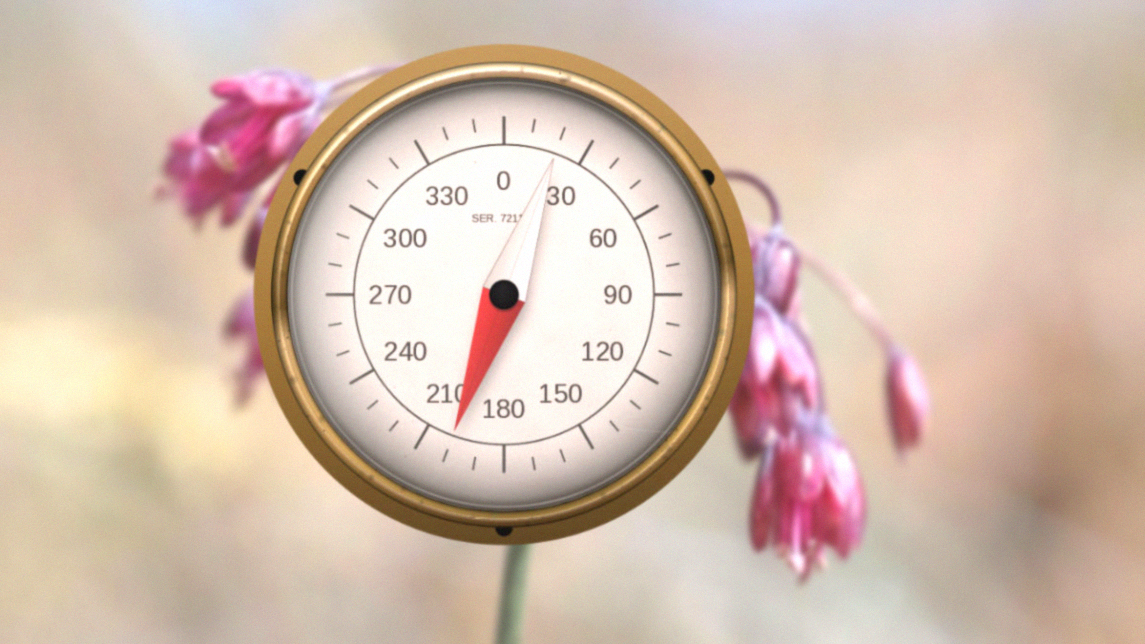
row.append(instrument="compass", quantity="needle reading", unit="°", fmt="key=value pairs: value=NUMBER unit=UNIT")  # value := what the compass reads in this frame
value=200 unit=°
